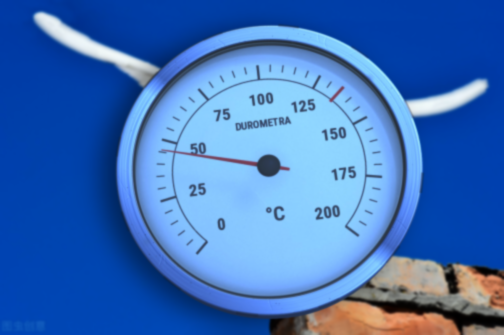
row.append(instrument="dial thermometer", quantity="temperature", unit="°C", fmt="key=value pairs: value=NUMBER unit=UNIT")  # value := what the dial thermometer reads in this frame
value=45 unit=°C
